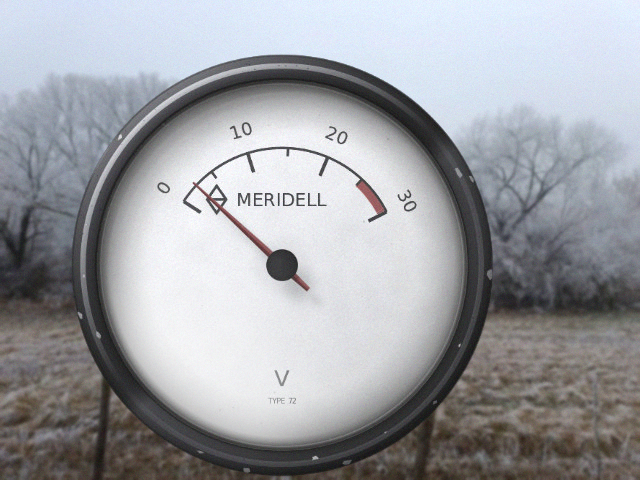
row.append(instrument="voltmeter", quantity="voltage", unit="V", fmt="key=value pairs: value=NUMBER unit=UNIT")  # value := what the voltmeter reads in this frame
value=2.5 unit=V
